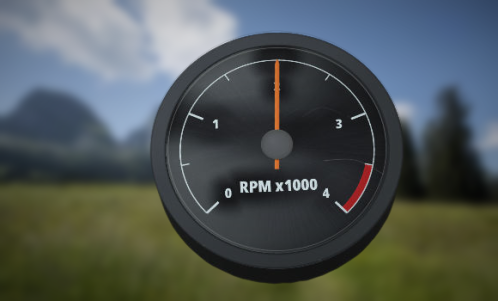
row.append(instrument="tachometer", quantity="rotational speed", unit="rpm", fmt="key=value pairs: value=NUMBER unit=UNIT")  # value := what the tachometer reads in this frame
value=2000 unit=rpm
